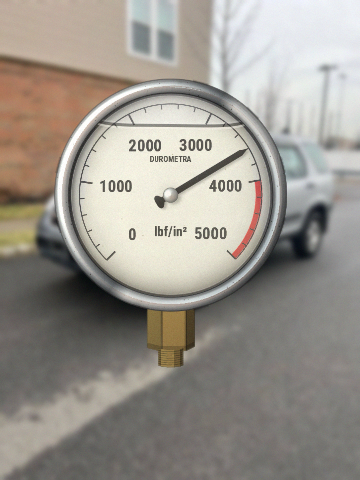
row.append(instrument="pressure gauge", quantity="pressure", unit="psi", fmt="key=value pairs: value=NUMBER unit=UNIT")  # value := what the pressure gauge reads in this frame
value=3600 unit=psi
